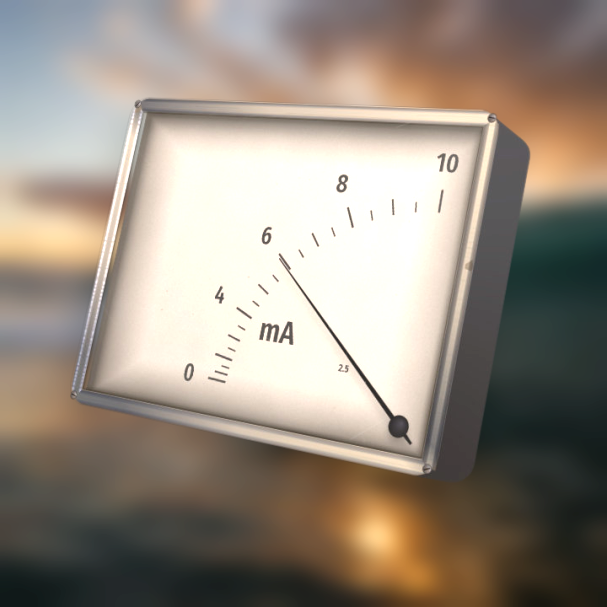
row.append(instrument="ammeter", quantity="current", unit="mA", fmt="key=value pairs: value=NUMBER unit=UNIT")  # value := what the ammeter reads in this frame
value=6 unit=mA
